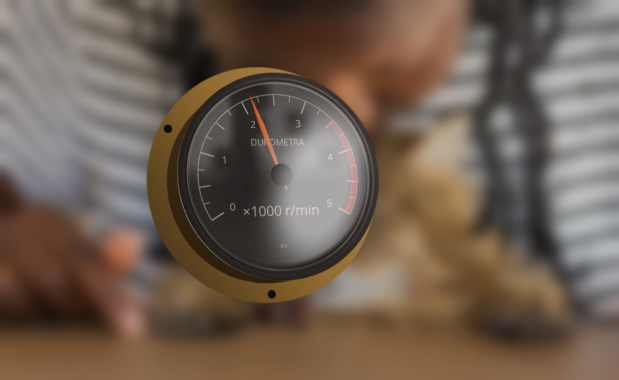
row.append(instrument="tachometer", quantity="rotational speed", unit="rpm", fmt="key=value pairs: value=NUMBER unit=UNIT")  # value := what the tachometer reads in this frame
value=2125 unit=rpm
